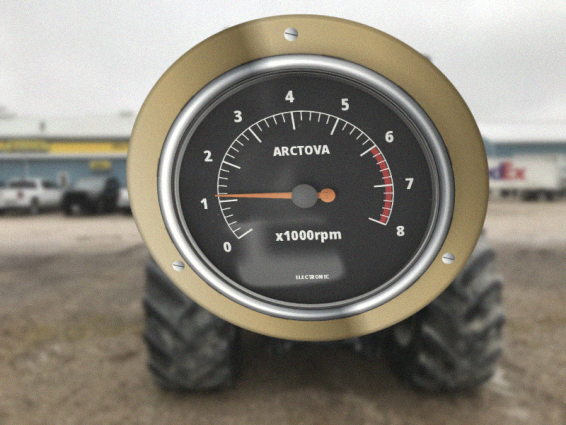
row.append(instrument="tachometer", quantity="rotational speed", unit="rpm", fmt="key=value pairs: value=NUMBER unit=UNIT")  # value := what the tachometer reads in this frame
value=1200 unit=rpm
